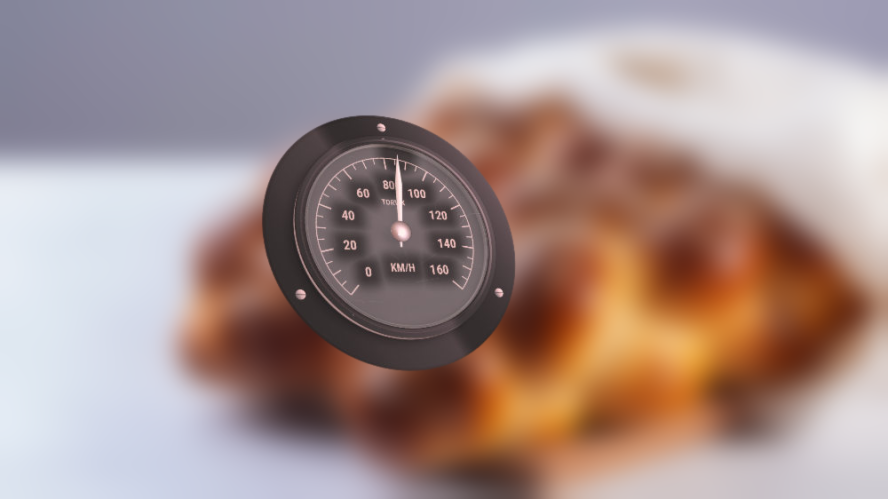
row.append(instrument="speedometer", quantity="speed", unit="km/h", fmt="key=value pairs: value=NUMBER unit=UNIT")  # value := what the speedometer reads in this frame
value=85 unit=km/h
